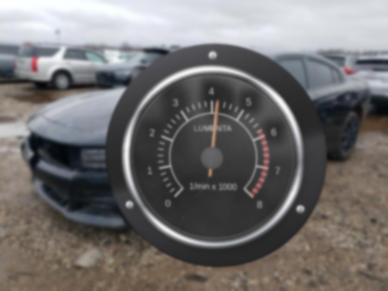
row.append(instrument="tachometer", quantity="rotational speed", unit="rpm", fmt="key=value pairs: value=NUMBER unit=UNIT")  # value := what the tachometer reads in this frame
value=4200 unit=rpm
